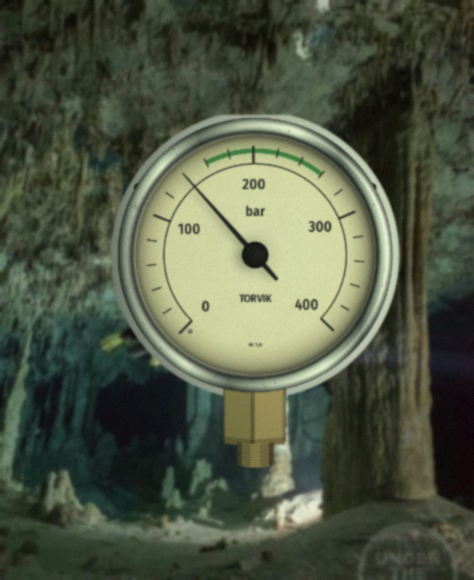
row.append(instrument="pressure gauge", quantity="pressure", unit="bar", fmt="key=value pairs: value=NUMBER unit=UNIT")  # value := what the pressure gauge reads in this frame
value=140 unit=bar
